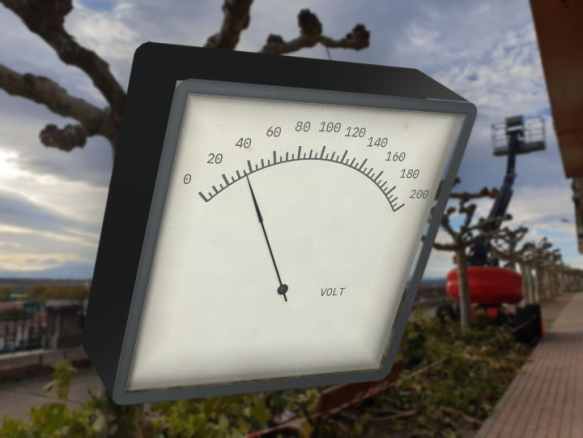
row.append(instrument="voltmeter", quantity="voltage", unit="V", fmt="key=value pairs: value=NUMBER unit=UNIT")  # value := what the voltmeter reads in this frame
value=35 unit=V
